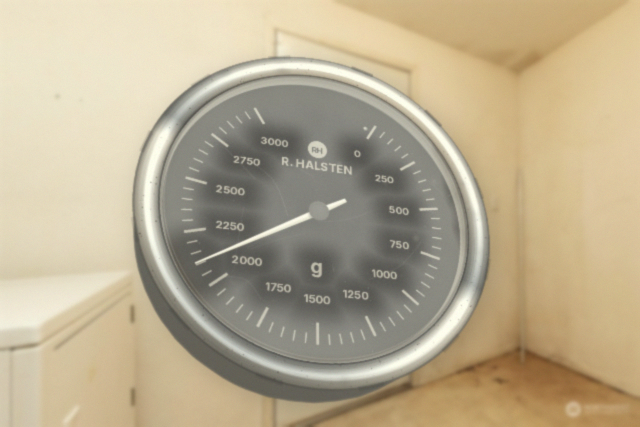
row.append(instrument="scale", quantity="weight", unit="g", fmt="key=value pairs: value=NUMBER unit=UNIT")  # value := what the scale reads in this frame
value=2100 unit=g
